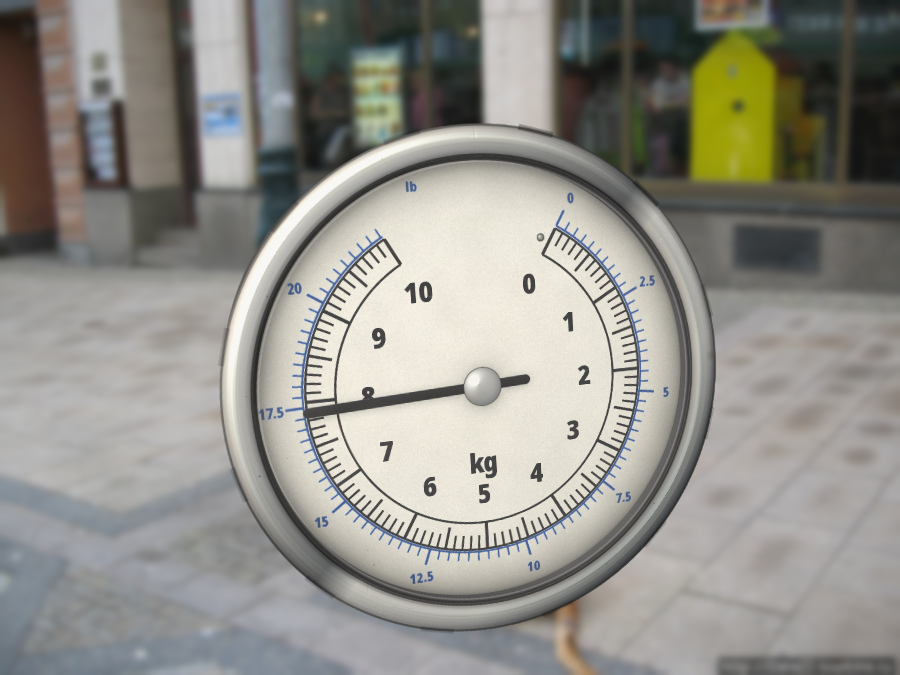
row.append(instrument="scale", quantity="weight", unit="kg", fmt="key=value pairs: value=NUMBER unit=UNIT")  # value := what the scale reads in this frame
value=7.9 unit=kg
